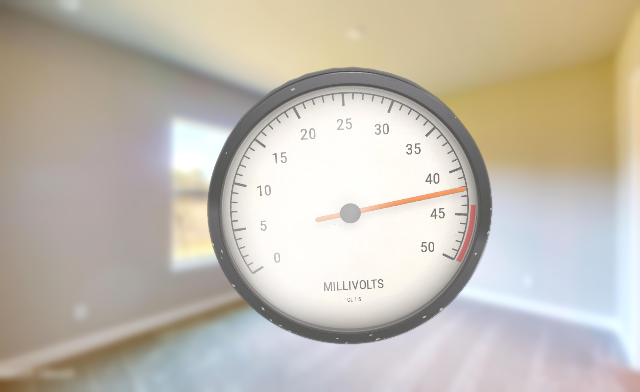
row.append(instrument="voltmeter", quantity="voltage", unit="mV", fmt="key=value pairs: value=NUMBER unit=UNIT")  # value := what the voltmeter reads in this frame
value=42 unit=mV
